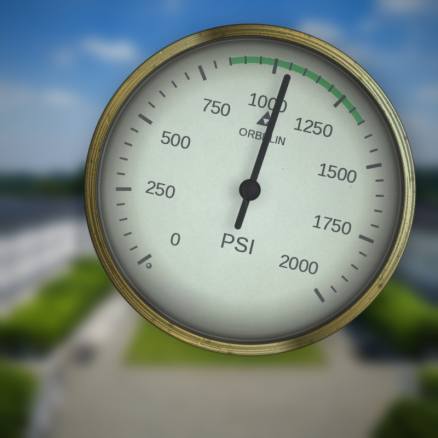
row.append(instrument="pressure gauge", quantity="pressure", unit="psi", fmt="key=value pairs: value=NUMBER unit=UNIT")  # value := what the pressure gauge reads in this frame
value=1050 unit=psi
